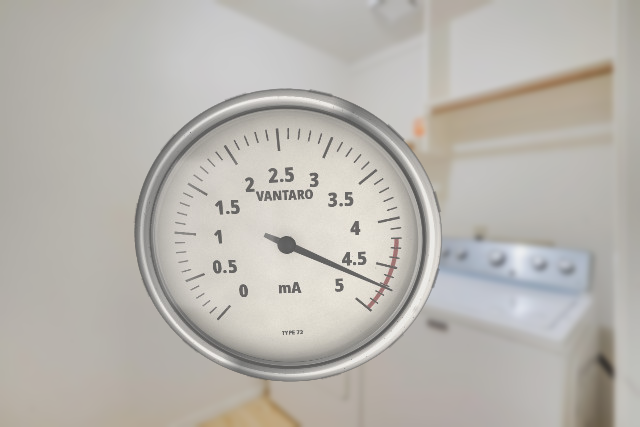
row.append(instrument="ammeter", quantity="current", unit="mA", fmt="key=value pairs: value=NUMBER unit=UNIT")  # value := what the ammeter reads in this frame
value=4.7 unit=mA
